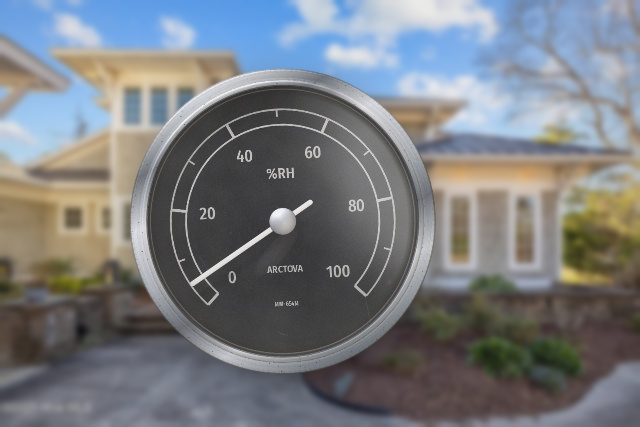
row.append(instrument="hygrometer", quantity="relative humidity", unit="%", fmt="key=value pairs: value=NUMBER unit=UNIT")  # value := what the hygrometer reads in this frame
value=5 unit=%
